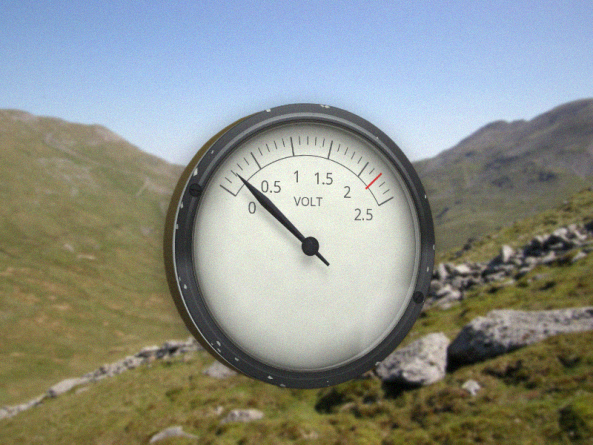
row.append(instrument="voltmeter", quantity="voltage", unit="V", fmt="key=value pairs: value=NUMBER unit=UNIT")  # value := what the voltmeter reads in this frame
value=0.2 unit=V
